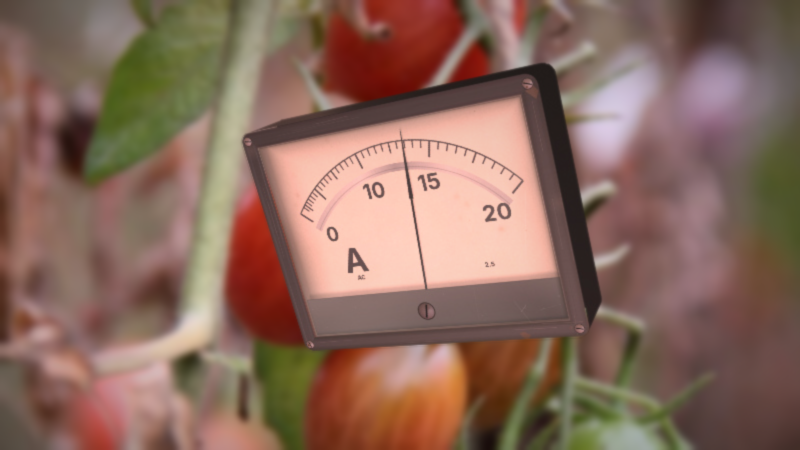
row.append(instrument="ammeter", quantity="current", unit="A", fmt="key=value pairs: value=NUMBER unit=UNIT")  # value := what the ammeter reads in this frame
value=13.5 unit=A
